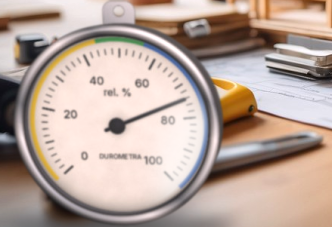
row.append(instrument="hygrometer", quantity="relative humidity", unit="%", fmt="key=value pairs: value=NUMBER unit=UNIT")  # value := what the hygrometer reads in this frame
value=74 unit=%
